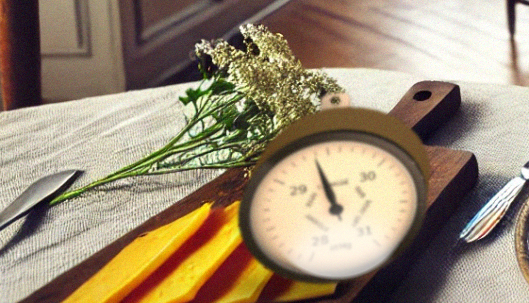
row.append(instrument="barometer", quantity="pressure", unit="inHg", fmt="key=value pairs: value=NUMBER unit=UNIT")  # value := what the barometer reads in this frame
value=29.4 unit=inHg
